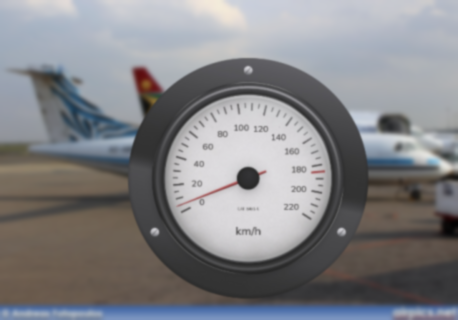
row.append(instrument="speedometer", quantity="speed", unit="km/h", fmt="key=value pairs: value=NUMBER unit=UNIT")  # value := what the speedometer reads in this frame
value=5 unit=km/h
